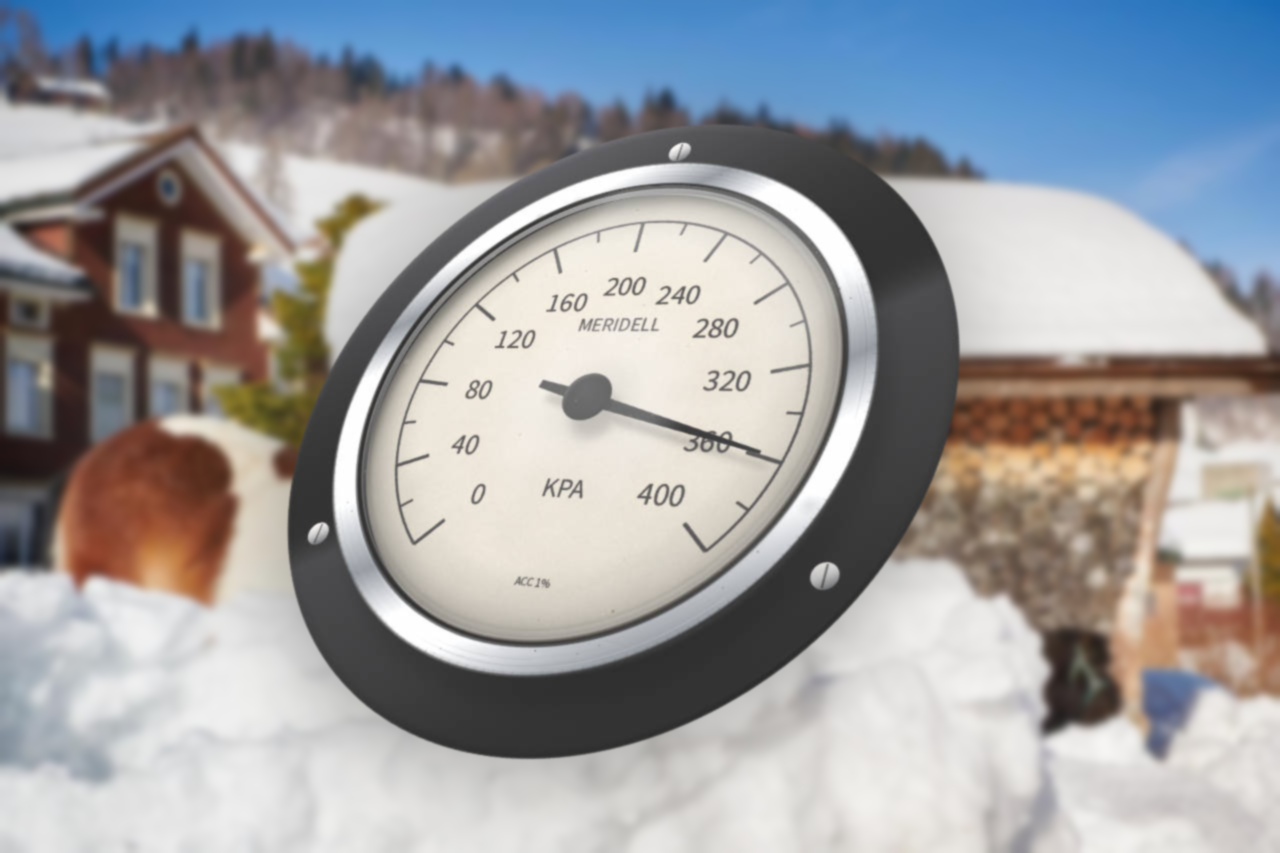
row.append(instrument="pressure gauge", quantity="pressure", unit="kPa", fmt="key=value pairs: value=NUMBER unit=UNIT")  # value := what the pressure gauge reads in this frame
value=360 unit=kPa
